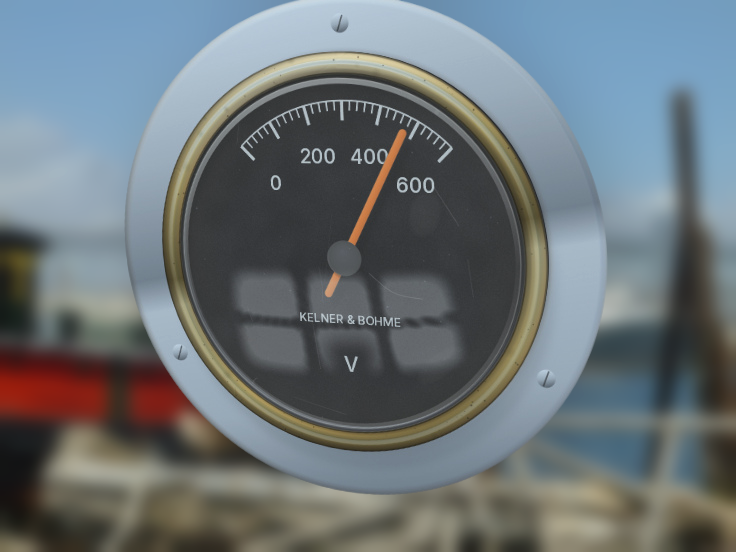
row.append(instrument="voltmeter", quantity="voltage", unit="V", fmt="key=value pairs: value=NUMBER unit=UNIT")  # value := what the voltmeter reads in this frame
value=480 unit=V
